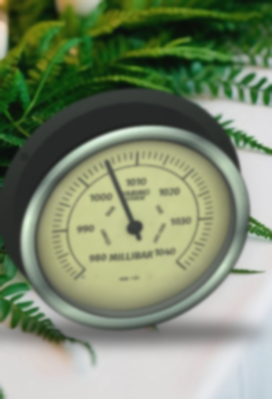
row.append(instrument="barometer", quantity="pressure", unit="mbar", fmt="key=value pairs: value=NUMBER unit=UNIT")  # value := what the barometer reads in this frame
value=1005 unit=mbar
